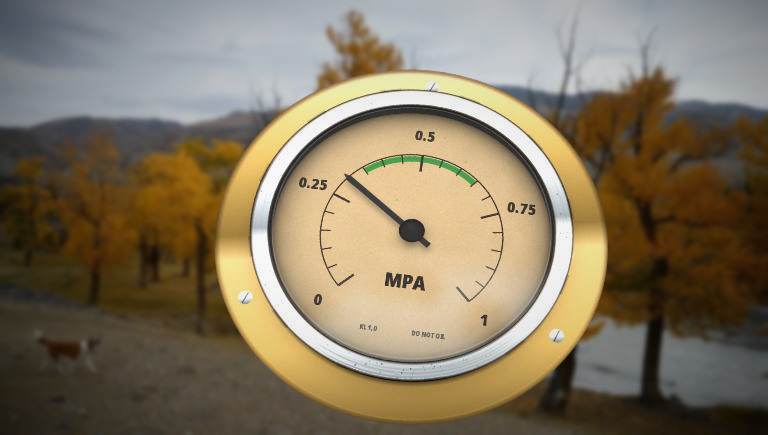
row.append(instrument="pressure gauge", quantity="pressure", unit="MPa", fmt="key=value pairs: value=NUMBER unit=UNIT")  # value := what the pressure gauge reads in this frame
value=0.3 unit=MPa
